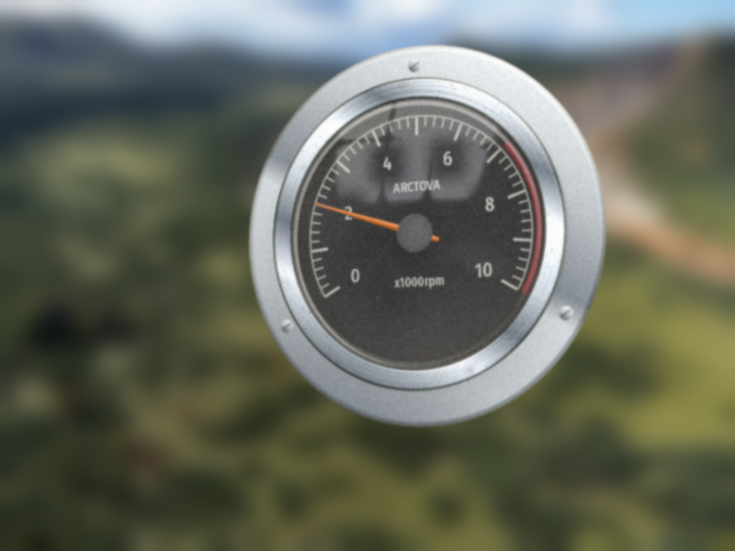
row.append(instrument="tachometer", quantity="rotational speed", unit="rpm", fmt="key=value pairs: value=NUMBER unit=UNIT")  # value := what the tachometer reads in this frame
value=2000 unit=rpm
